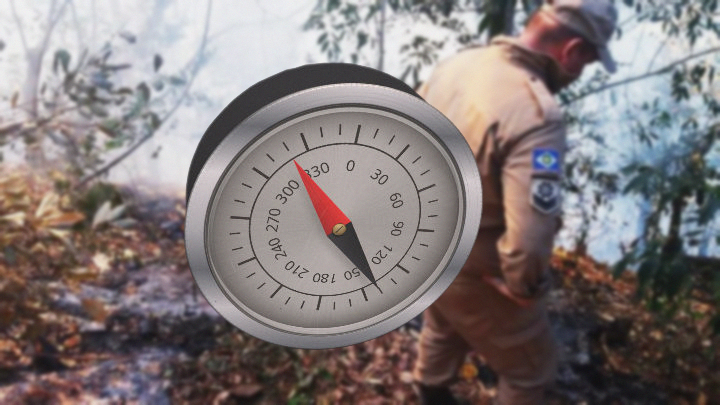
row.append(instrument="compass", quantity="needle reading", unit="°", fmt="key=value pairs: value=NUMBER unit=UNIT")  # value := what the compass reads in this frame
value=320 unit=°
